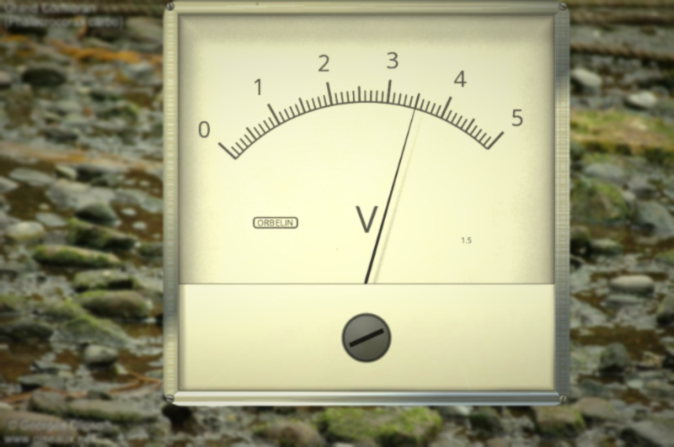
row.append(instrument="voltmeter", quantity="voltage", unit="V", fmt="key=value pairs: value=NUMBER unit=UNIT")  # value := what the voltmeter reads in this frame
value=3.5 unit=V
